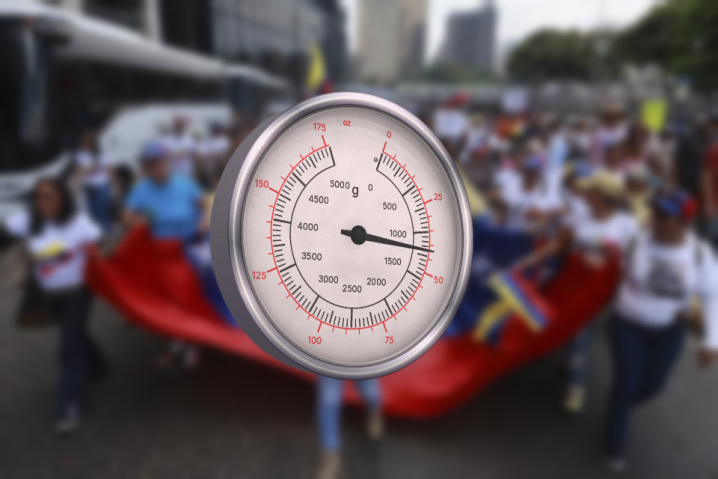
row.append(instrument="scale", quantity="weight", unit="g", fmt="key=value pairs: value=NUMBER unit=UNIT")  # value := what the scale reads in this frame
value=1200 unit=g
